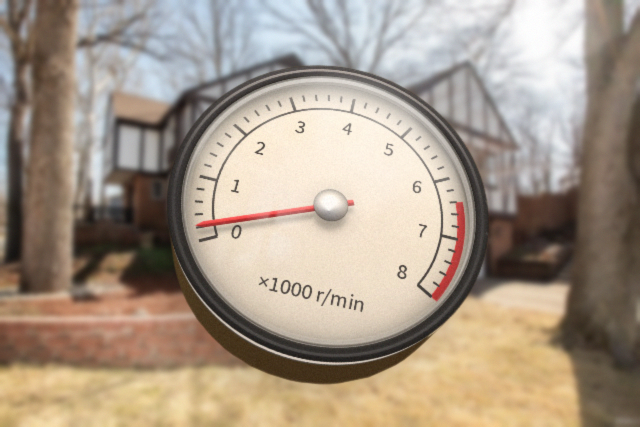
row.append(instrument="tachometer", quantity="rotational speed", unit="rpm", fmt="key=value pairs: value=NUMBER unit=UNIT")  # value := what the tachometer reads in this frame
value=200 unit=rpm
